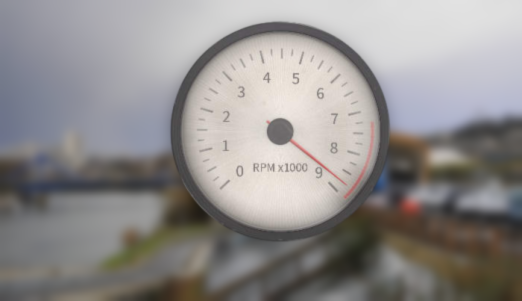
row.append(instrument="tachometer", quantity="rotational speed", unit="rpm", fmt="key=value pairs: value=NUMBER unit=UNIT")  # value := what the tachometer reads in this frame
value=8750 unit=rpm
